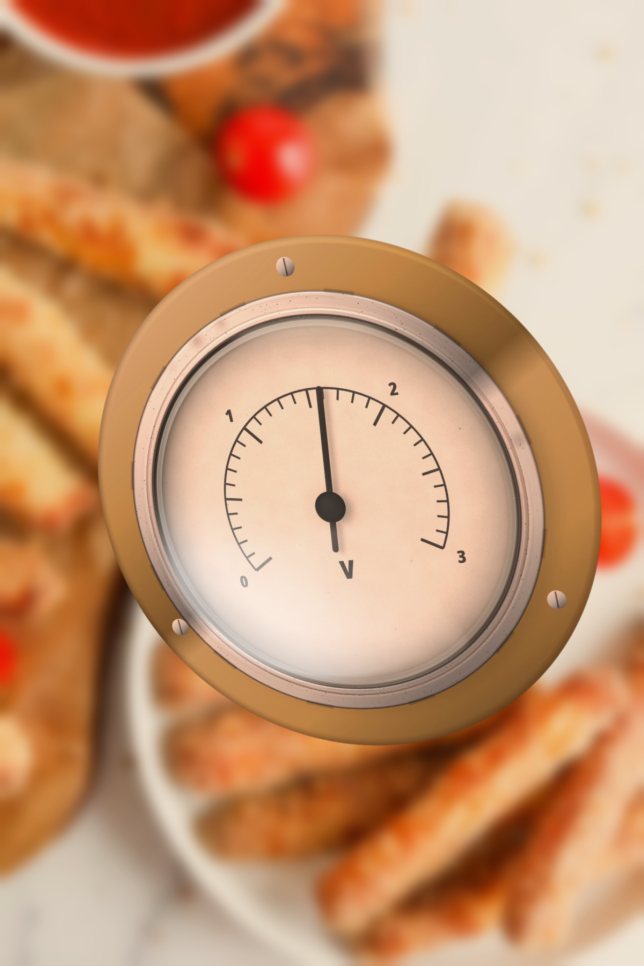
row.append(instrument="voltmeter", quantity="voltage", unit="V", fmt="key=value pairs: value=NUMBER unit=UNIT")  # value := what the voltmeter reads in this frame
value=1.6 unit=V
